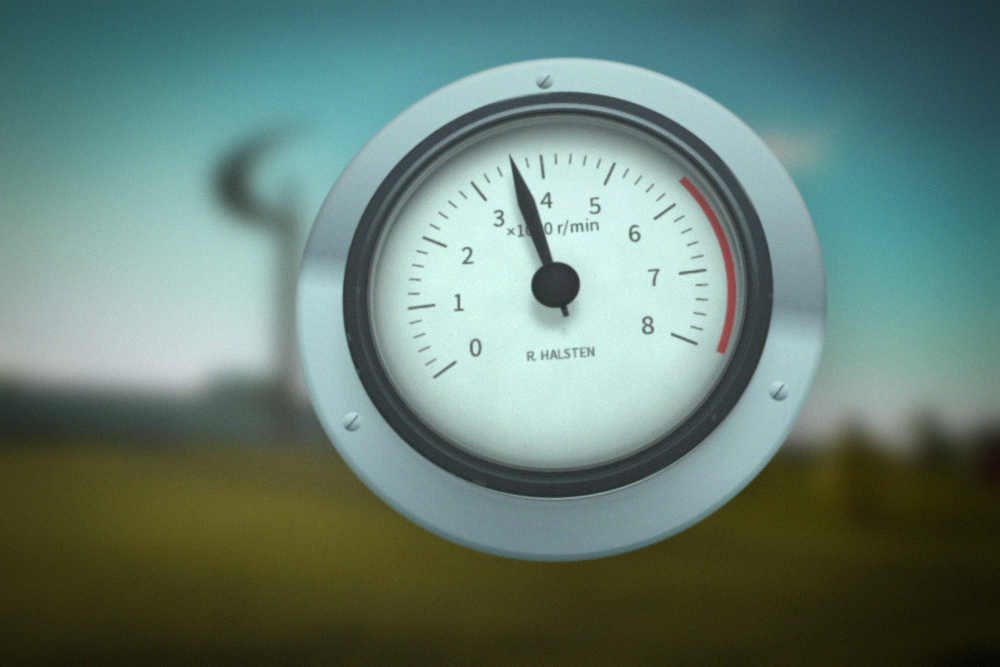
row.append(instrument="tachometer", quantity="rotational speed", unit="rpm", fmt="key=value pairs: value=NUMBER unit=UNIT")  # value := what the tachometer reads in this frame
value=3600 unit=rpm
